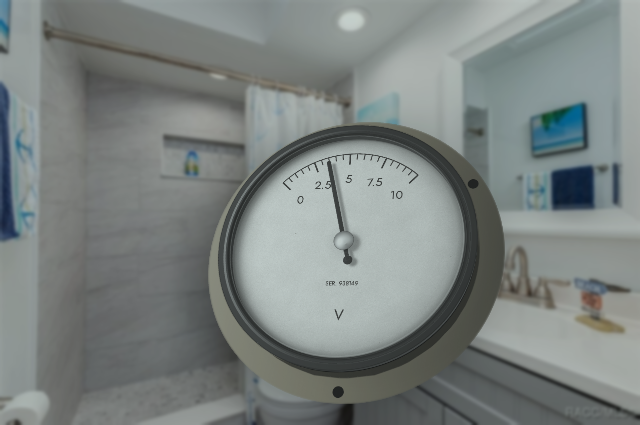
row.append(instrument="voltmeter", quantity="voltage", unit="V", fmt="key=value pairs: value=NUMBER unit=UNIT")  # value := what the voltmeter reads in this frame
value=3.5 unit=V
